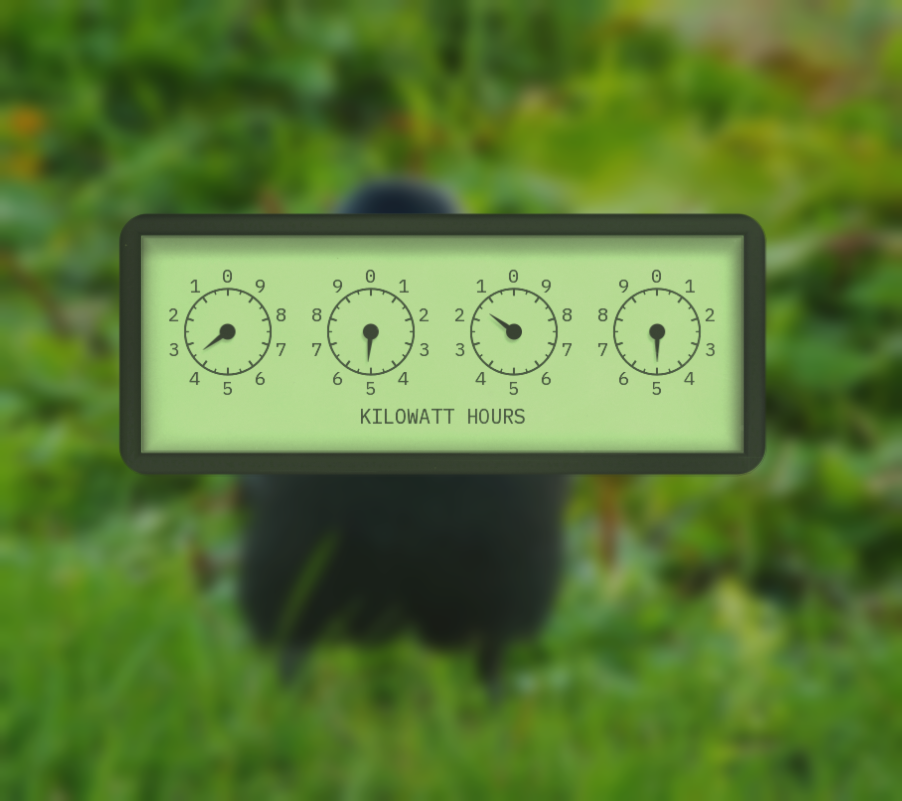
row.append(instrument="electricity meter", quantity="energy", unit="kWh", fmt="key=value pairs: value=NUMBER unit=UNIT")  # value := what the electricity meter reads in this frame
value=3515 unit=kWh
